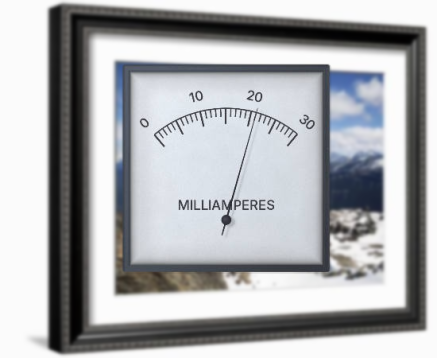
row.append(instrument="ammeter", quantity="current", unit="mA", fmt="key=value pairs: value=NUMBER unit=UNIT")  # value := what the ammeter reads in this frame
value=21 unit=mA
